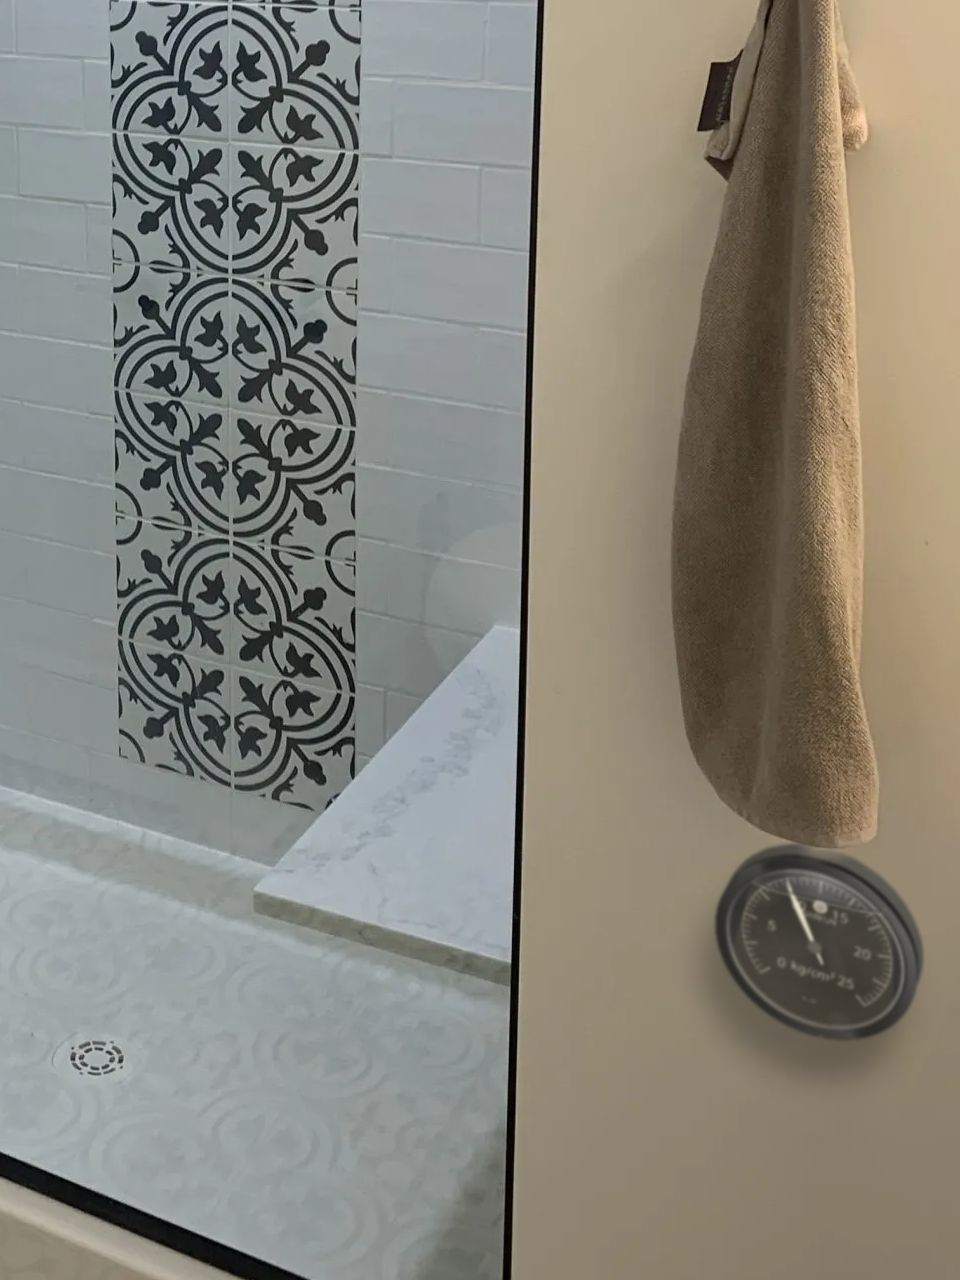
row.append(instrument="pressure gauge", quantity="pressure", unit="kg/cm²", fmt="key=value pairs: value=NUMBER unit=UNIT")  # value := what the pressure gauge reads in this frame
value=10 unit=kg/cm²
